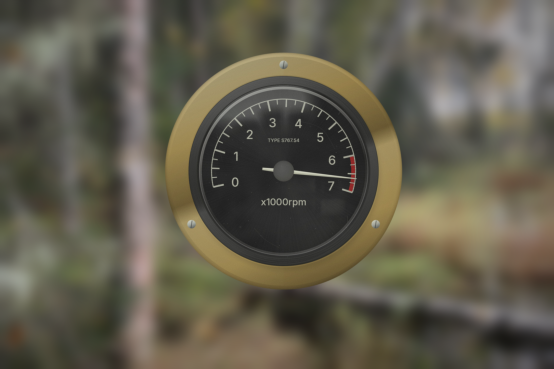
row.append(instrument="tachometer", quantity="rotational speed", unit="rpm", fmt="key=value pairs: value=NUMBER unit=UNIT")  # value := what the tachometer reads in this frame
value=6625 unit=rpm
